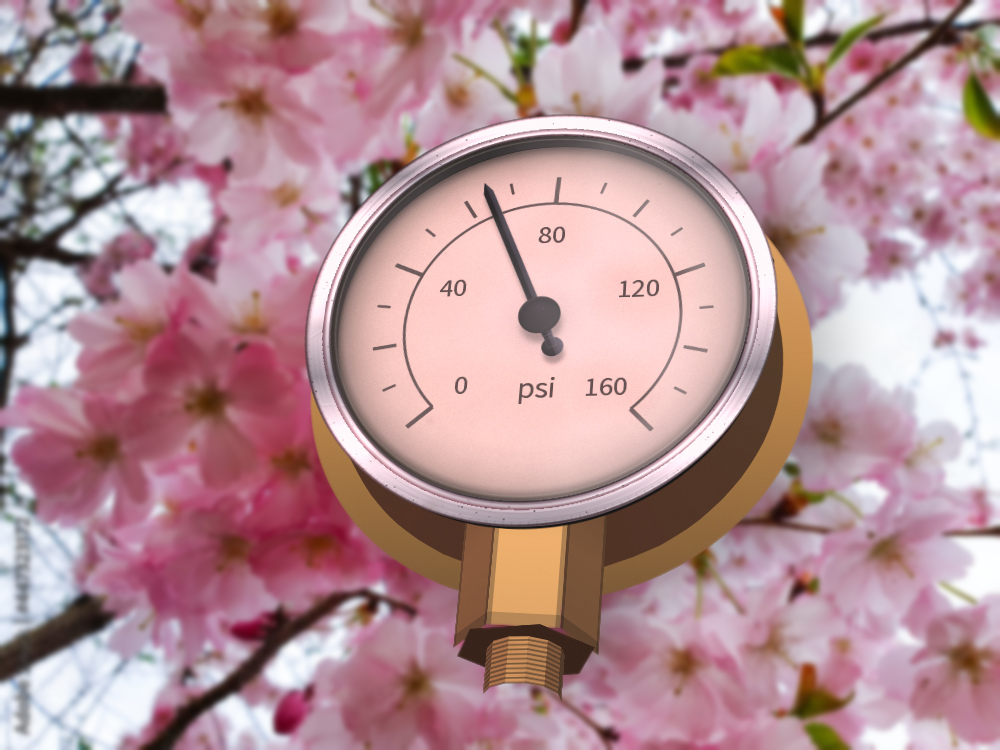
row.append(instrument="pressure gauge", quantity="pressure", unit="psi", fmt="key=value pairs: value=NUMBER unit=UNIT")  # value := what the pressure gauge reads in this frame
value=65 unit=psi
